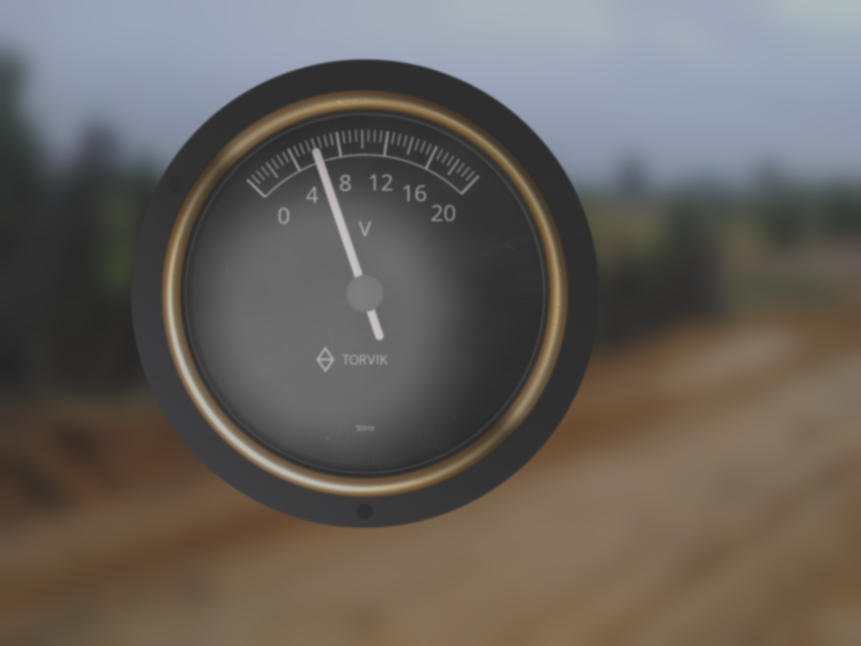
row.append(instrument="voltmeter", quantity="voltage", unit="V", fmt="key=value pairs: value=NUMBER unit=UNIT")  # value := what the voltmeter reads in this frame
value=6 unit=V
